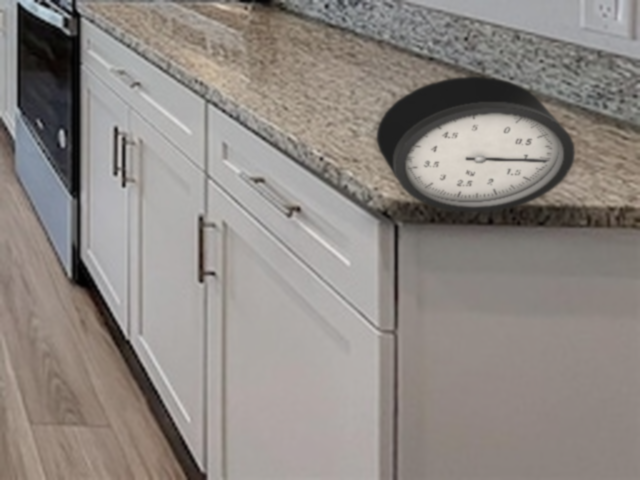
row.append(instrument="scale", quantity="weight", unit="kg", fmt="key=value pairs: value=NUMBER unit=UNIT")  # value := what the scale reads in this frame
value=1 unit=kg
